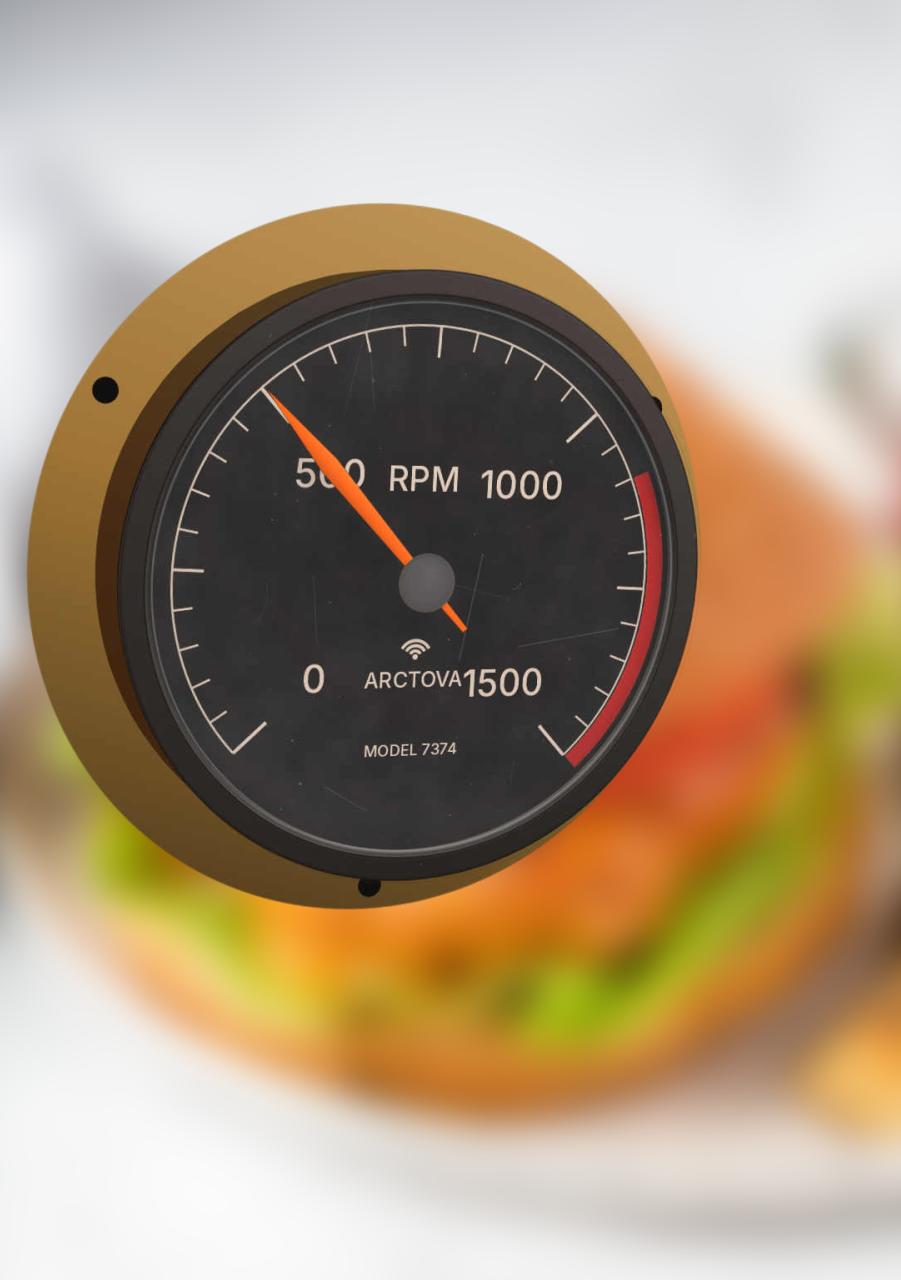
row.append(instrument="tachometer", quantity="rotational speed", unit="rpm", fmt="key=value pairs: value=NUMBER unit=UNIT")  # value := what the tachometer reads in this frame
value=500 unit=rpm
